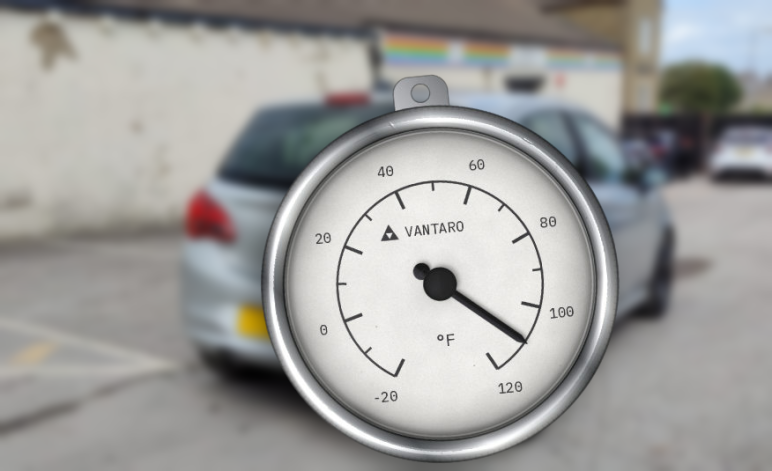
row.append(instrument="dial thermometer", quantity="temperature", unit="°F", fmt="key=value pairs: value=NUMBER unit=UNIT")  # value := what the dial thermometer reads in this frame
value=110 unit=°F
